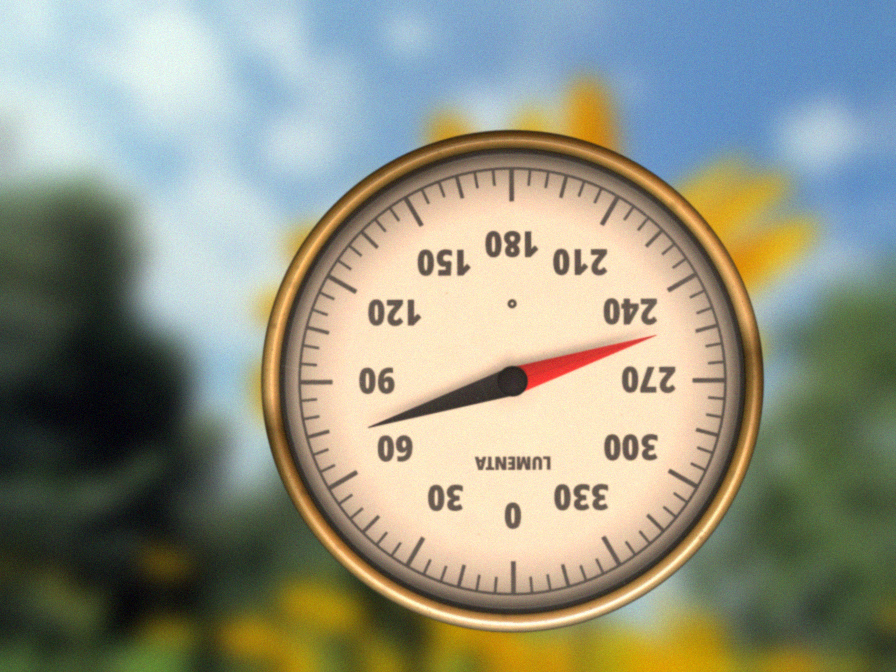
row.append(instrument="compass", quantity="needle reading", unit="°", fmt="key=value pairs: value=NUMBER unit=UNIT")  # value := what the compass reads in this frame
value=252.5 unit=°
